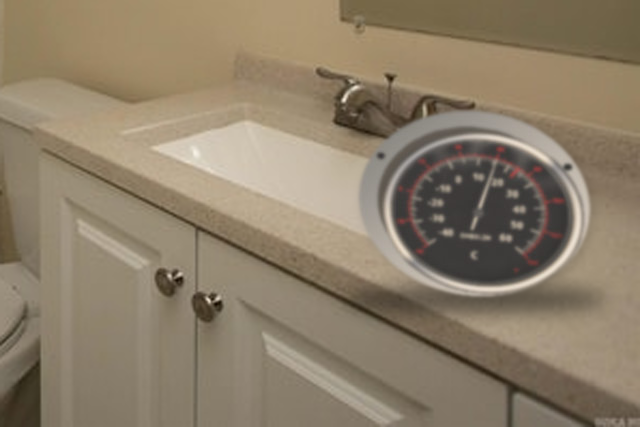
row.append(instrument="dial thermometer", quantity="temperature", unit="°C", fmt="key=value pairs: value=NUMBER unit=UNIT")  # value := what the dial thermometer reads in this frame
value=15 unit=°C
